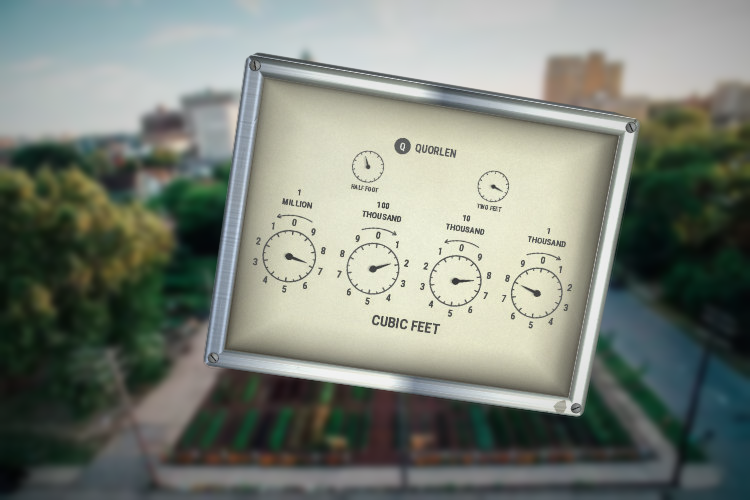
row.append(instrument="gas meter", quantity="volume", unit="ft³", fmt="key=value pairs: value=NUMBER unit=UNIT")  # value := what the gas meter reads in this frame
value=717800 unit=ft³
